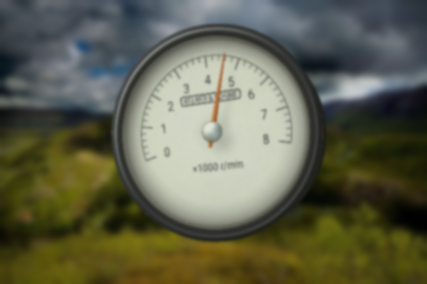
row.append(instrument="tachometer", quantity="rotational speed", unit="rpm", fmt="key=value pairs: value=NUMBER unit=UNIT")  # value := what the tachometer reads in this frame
value=4600 unit=rpm
